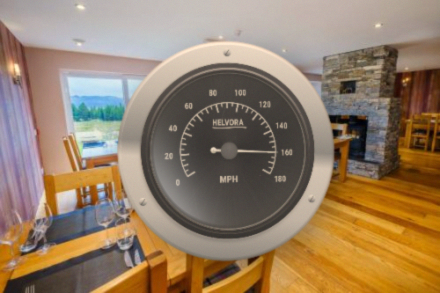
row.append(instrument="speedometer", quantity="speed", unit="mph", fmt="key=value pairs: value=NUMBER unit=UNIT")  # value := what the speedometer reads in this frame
value=160 unit=mph
